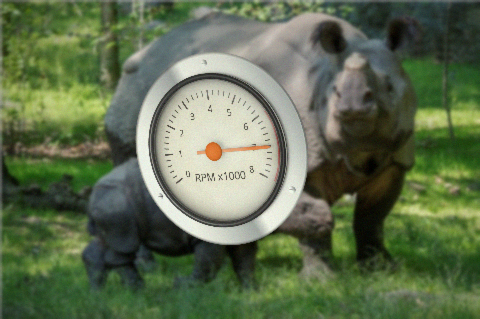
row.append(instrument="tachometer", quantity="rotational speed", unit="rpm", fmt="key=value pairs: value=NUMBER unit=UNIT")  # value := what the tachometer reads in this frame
value=7000 unit=rpm
